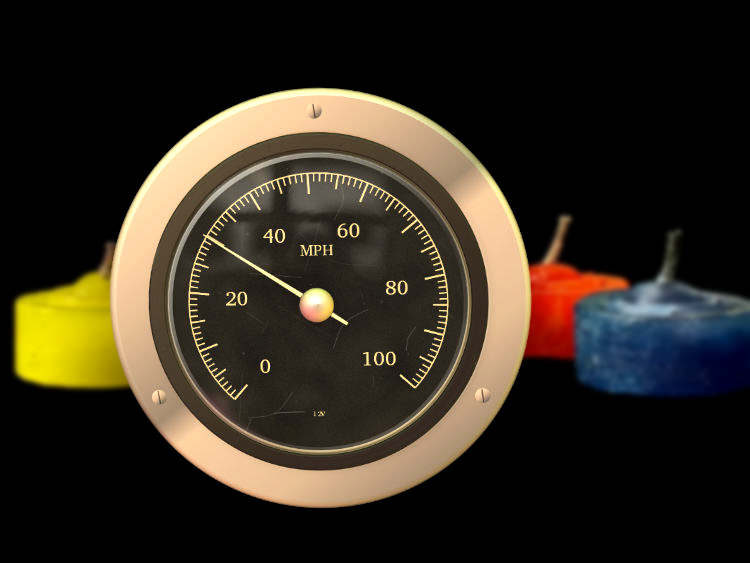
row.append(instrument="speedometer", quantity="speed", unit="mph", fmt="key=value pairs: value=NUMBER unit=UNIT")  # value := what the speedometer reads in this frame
value=30 unit=mph
